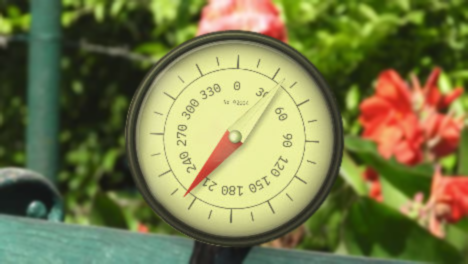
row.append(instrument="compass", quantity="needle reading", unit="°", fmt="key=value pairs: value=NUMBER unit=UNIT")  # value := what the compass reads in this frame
value=217.5 unit=°
